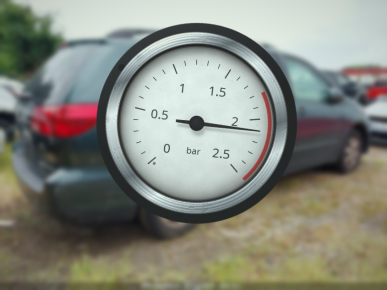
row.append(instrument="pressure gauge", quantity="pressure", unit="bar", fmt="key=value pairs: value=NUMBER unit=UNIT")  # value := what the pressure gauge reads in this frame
value=2.1 unit=bar
